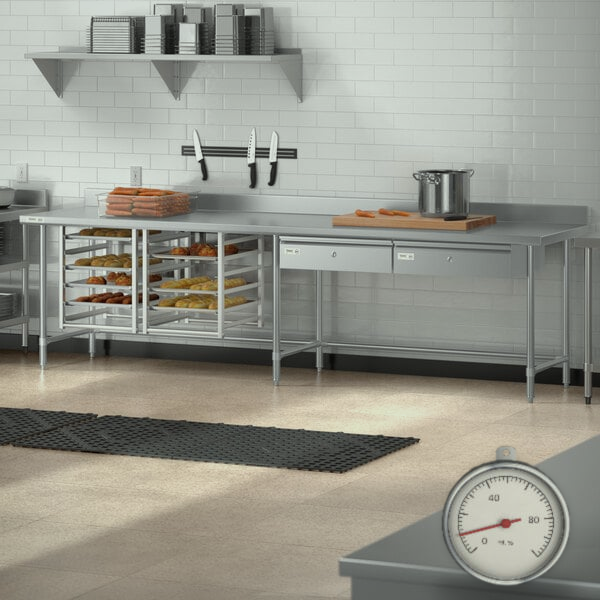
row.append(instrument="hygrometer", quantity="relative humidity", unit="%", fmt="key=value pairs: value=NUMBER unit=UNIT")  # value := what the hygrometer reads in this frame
value=10 unit=%
